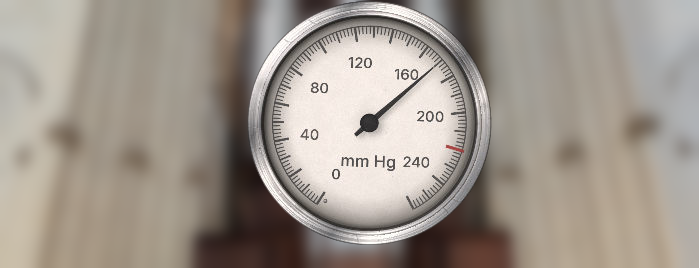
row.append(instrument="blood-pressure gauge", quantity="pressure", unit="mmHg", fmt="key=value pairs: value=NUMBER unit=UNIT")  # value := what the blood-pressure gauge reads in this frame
value=170 unit=mmHg
